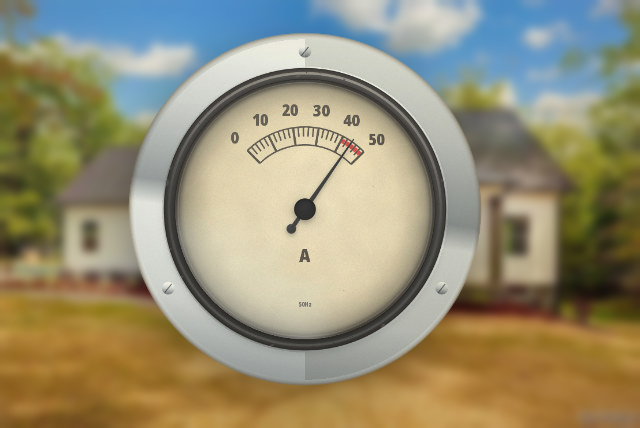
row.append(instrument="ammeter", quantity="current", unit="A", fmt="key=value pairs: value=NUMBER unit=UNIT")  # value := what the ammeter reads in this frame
value=44 unit=A
